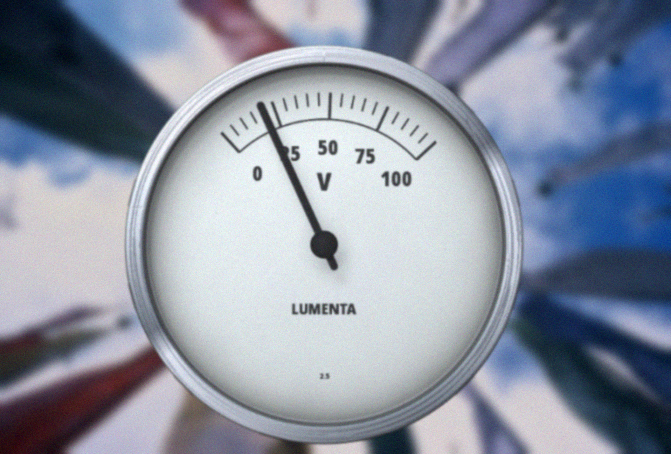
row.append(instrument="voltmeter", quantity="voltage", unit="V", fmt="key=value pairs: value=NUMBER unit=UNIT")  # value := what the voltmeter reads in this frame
value=20 unit=V
